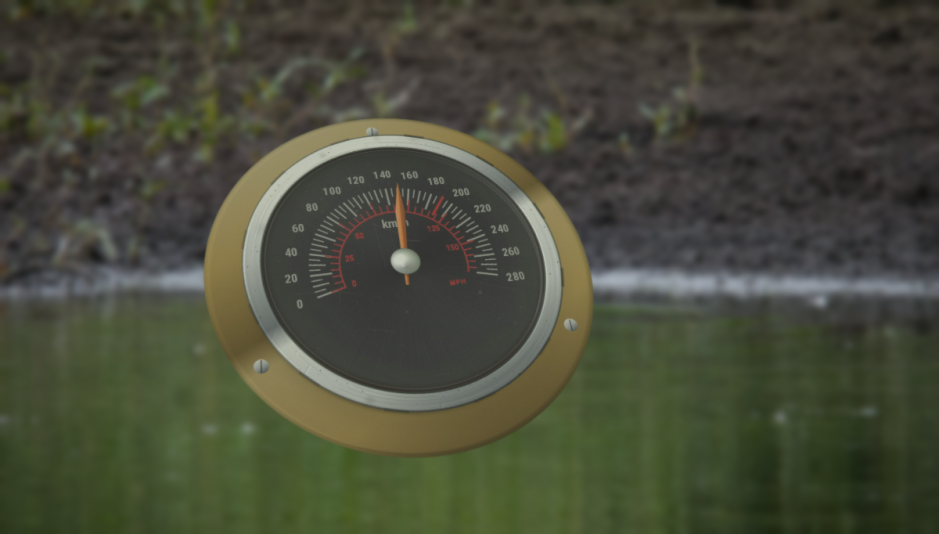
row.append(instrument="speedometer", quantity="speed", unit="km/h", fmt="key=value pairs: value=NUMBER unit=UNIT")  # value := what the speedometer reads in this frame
value=150 unit=km/h
